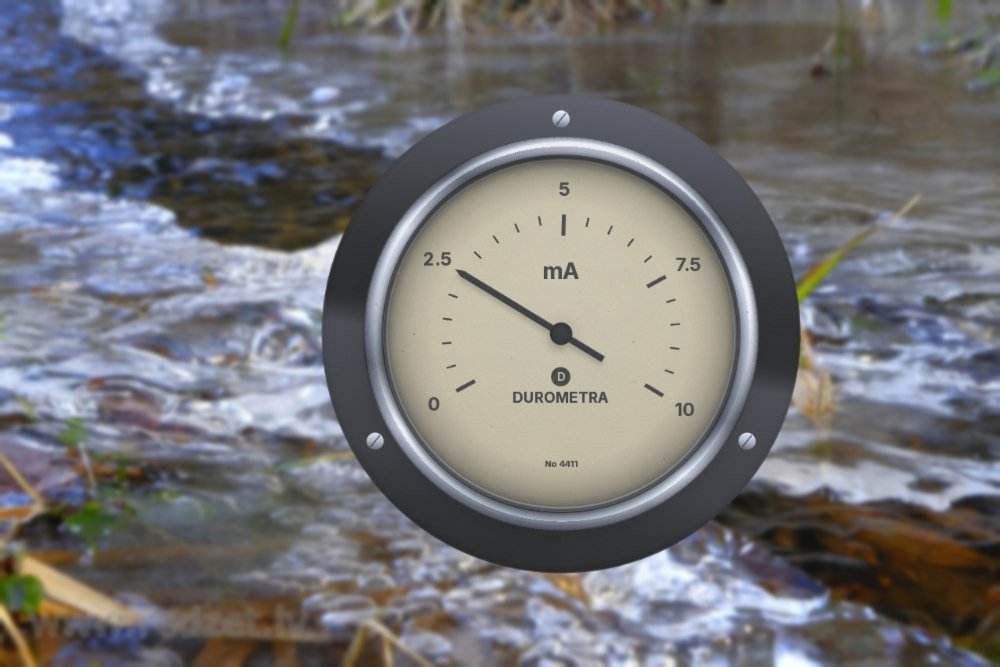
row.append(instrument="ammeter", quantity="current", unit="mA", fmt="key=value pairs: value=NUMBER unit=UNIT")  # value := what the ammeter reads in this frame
value=2.5 unit=mA
